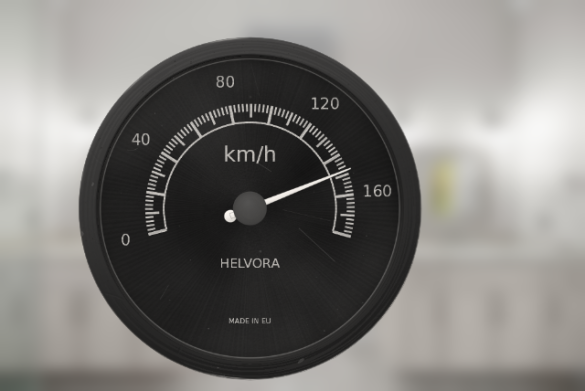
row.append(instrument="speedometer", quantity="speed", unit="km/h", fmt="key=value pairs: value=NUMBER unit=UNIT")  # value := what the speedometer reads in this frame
value=148 unit=km/h
